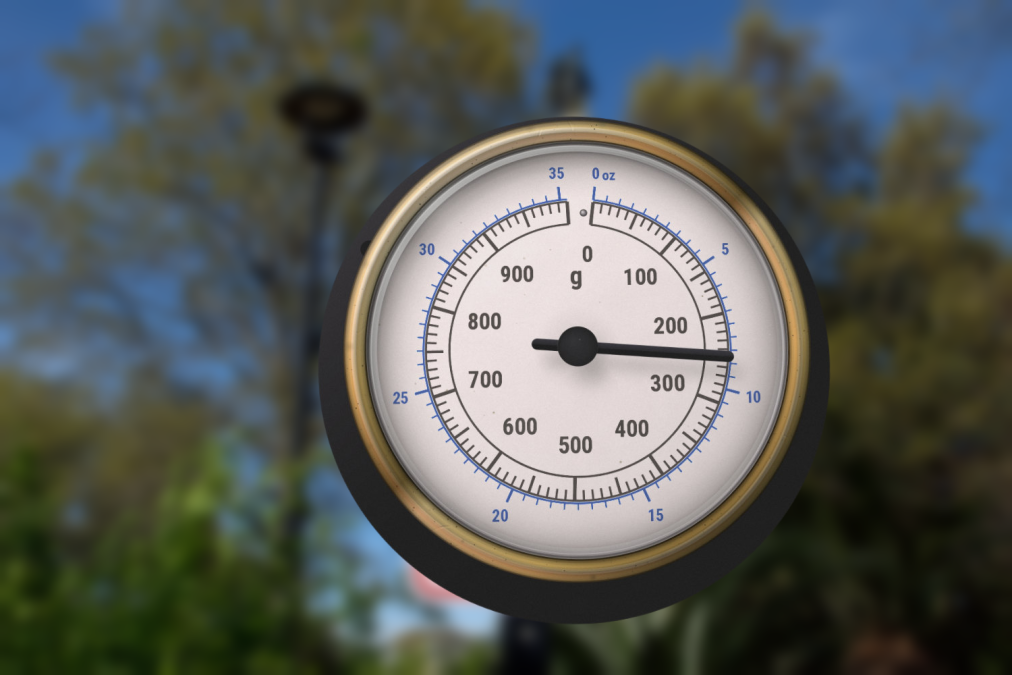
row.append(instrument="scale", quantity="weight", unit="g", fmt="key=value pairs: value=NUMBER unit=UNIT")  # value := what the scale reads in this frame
value=250 unit=g
